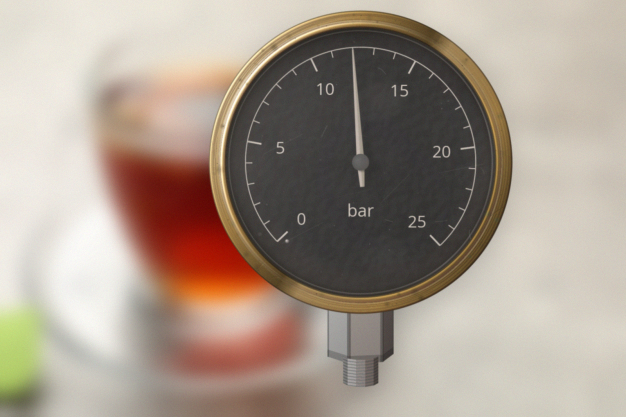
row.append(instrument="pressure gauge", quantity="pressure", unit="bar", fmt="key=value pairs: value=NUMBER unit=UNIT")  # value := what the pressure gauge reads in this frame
value=12 unit=bar
